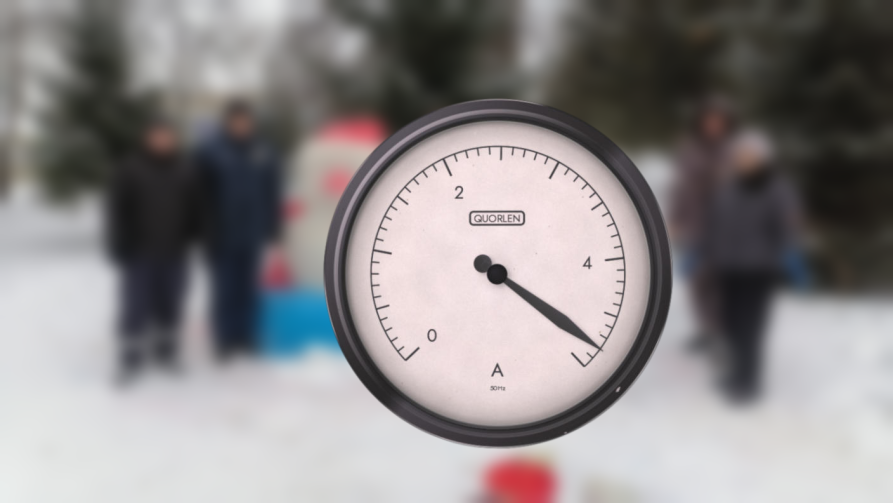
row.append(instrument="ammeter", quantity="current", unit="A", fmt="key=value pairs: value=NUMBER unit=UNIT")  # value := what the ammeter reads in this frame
value=4.8 unit=A
